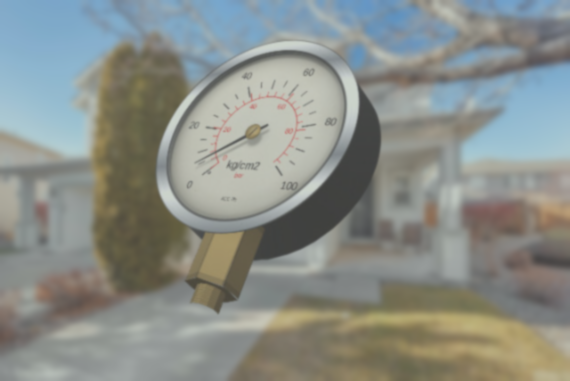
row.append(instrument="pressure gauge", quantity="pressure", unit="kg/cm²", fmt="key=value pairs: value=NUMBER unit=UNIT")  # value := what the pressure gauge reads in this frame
value=5 unit=kg/cm²
